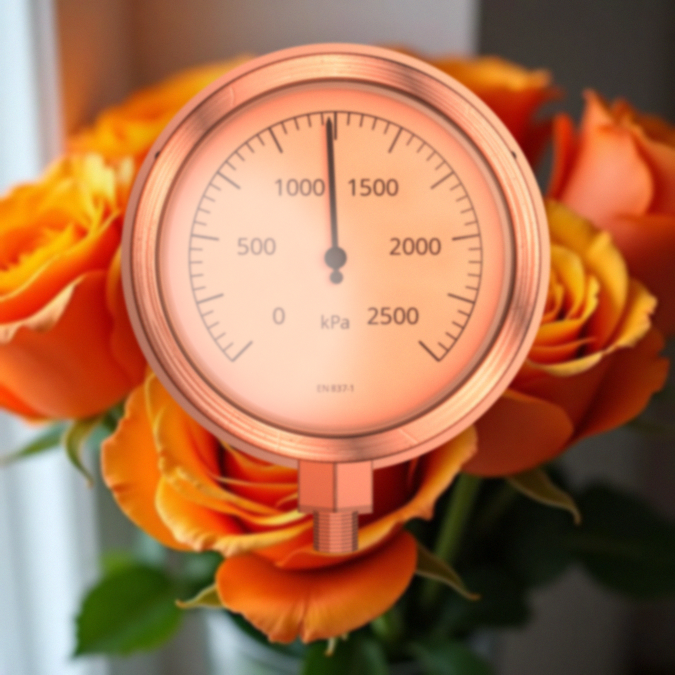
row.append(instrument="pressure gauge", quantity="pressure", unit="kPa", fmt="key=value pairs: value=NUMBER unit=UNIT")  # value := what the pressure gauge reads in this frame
value=1225 unit=kPa
